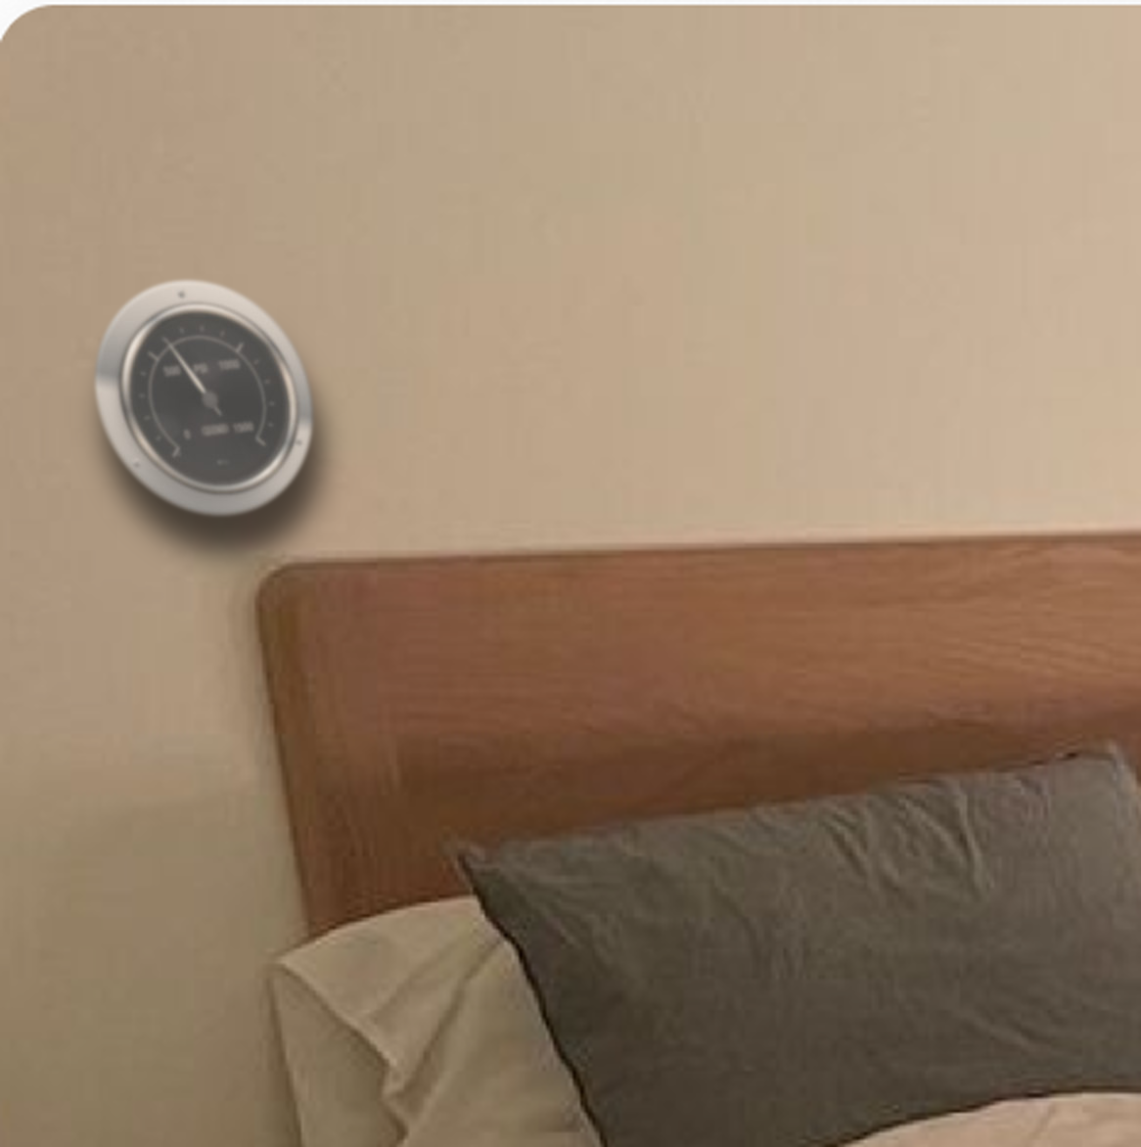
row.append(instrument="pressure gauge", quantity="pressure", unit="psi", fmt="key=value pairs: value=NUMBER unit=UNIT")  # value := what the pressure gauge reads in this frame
value=600 unit=psi
